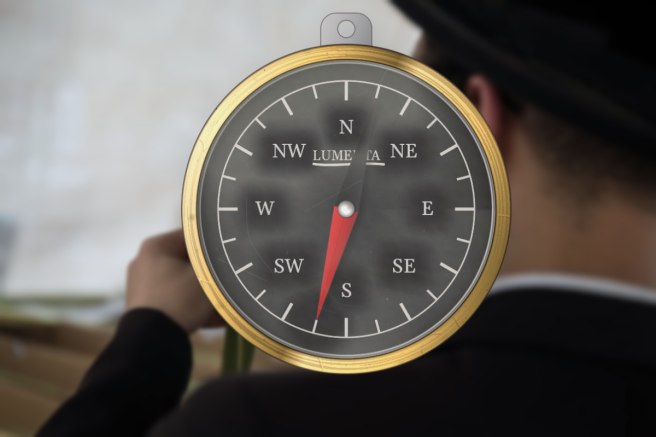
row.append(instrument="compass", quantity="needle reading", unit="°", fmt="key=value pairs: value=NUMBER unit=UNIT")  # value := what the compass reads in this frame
value=195 unit=°
